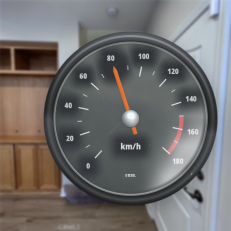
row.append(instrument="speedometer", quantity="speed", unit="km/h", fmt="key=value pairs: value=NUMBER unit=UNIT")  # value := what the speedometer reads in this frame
value=80 unit=km/h
